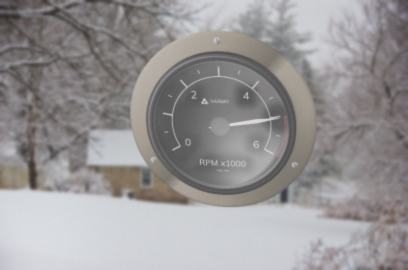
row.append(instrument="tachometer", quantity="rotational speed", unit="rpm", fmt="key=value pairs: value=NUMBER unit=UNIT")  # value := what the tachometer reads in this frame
value=5000 unit=rpm
